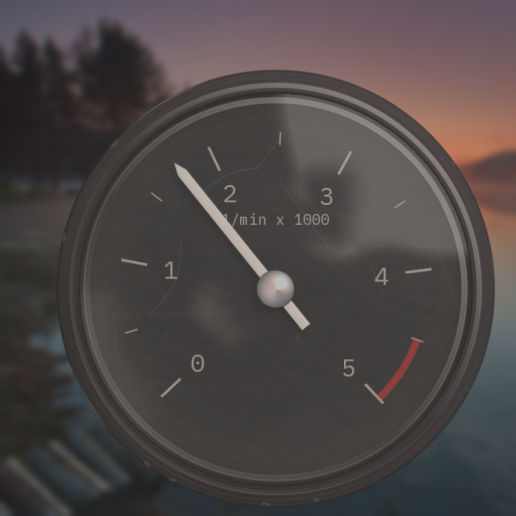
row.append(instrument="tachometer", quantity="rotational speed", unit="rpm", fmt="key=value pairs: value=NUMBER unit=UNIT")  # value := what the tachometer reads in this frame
value=1750 unit=rpm
